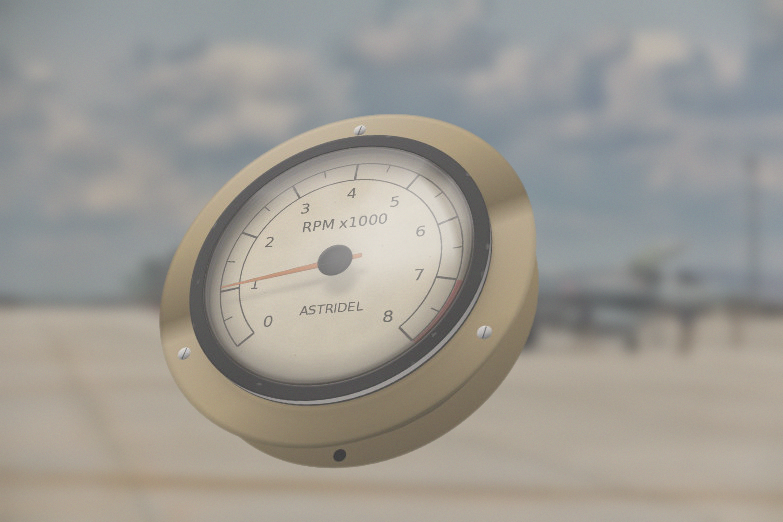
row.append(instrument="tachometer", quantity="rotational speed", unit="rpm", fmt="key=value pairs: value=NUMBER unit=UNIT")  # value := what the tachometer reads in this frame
value=1000 unit=rpm
